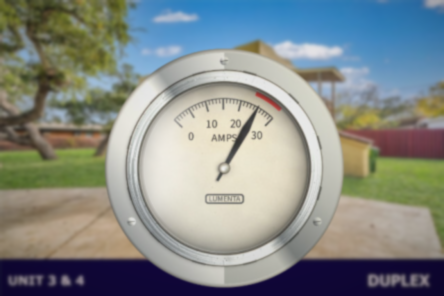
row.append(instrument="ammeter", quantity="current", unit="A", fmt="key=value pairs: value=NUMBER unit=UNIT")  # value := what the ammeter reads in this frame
value=25 unit=A
